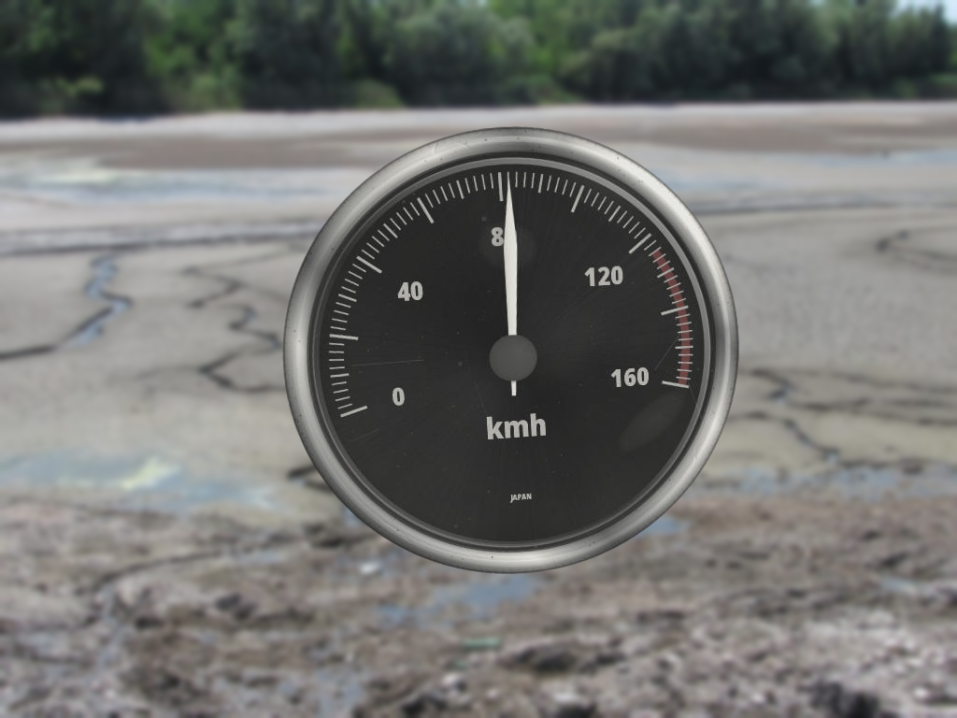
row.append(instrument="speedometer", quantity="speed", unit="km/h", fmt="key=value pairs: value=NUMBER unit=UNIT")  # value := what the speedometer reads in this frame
value=82 unit=km/h
